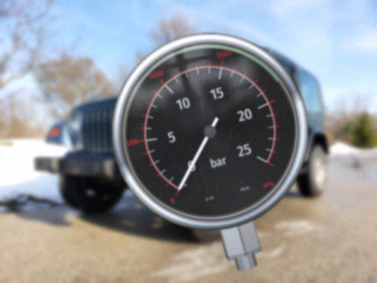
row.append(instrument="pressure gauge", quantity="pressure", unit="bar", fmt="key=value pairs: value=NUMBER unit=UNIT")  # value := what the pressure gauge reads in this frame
value=0 unit=bar
